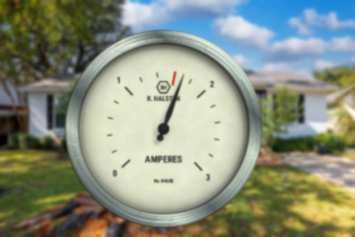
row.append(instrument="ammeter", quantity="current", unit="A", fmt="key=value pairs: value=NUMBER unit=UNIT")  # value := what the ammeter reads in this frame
value=1.7 unit=A
